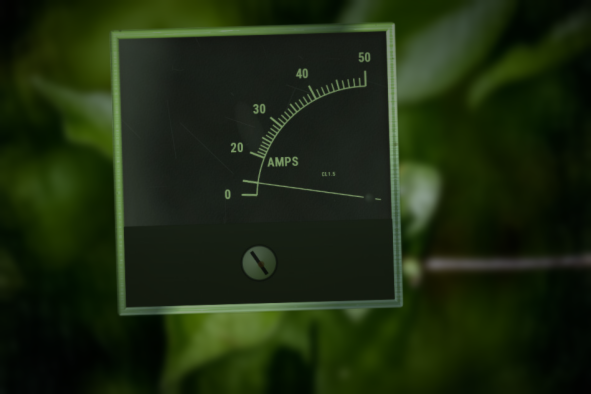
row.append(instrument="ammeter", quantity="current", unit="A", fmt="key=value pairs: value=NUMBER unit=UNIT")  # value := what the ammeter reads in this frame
value=10 unit=A
